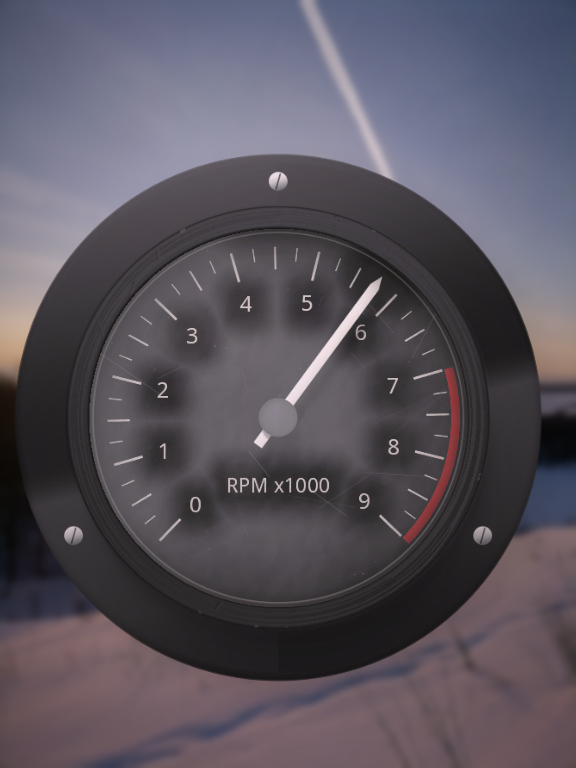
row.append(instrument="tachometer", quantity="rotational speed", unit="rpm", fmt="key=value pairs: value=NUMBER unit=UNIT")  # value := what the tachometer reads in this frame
value=5750 unit=rpm
